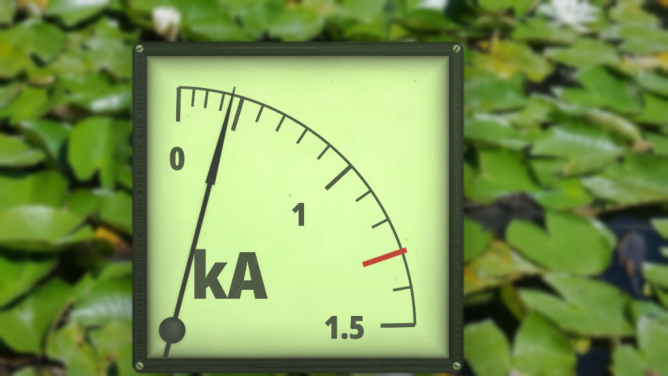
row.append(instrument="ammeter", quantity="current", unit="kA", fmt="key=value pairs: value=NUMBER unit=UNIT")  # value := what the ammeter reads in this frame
value=0.45 unit=kA
